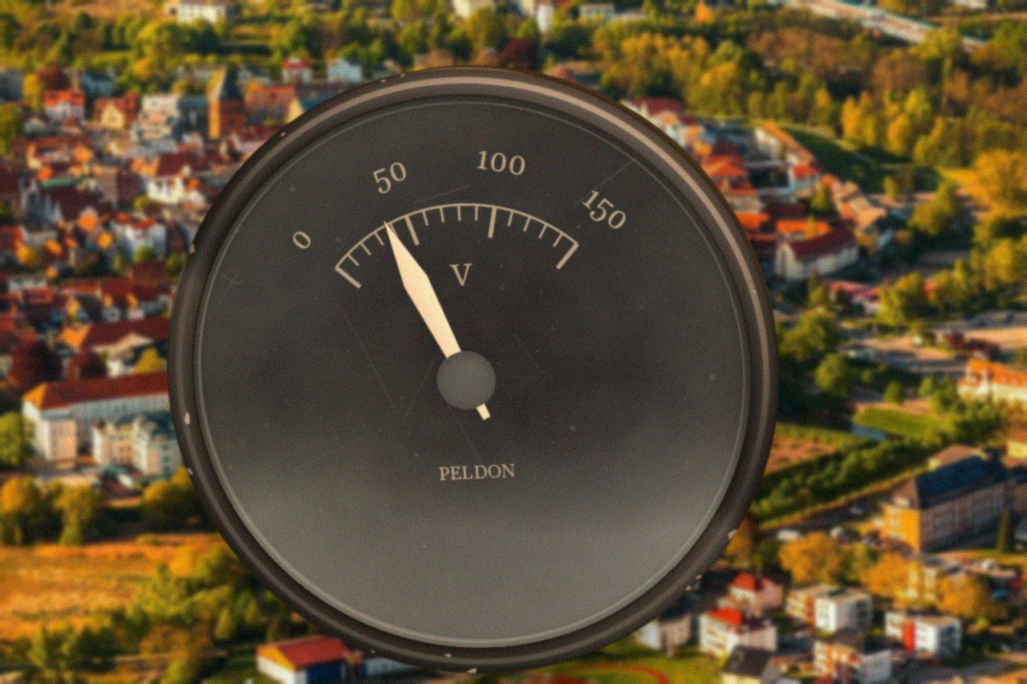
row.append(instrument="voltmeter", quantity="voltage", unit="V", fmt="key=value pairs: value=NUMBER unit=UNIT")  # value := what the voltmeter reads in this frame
value=40 unit=V
